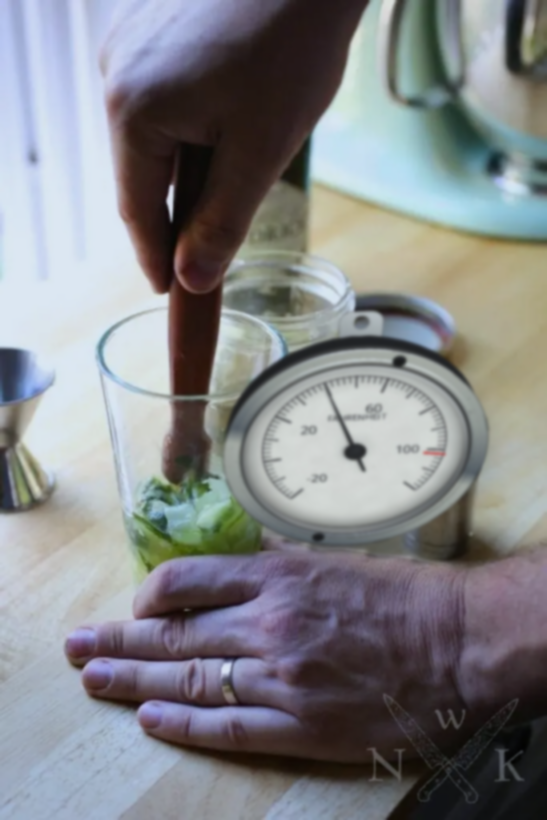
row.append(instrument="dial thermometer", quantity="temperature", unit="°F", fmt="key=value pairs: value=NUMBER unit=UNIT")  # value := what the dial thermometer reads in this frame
value=40 unit=°F
